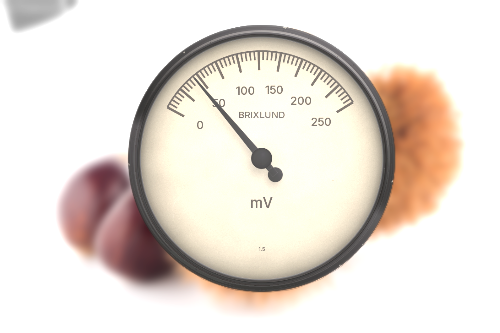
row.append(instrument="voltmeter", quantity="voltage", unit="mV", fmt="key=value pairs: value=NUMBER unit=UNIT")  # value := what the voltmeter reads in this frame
value=45 unit=mV
